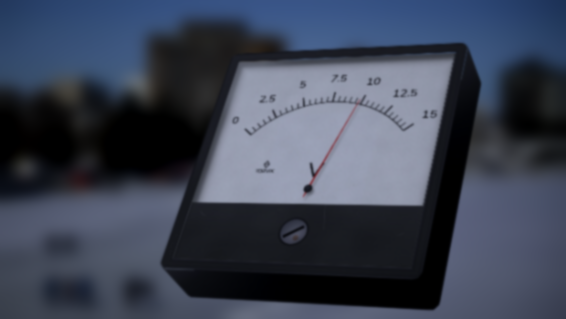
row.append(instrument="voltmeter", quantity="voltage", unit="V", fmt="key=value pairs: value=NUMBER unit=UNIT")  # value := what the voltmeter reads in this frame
value=10 unit=V
